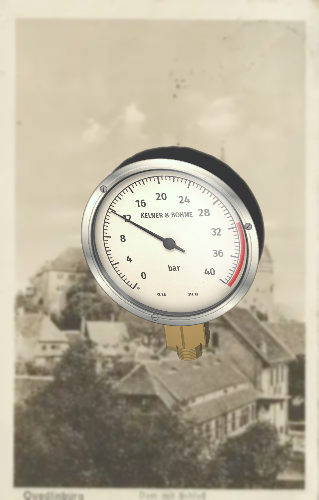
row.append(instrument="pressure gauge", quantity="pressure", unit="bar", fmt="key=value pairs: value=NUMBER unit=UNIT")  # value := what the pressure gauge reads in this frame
value=12 unit=bar
